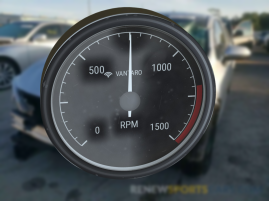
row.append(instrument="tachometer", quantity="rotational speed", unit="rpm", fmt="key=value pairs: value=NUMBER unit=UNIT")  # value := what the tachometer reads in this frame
value=750 unit=rpm
